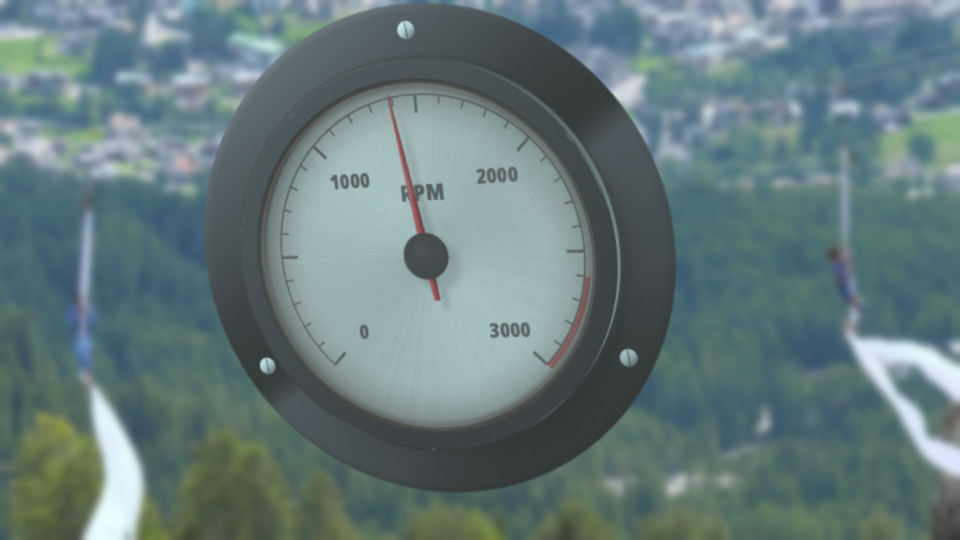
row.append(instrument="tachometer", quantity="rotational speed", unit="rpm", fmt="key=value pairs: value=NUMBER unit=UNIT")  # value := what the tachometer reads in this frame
value=1400 unit=rpm
